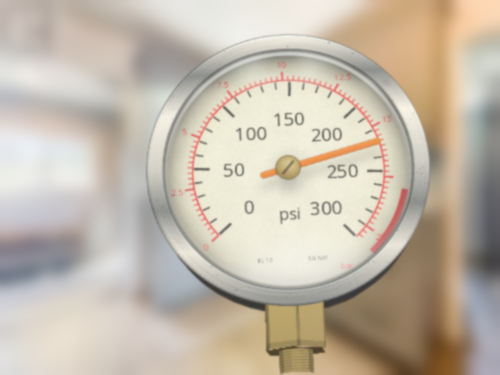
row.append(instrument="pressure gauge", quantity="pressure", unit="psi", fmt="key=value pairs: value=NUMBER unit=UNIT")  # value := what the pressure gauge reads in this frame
value=230 unit=psi
